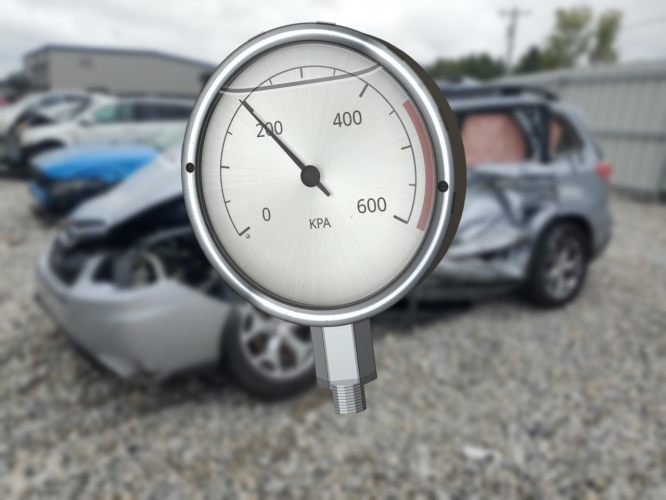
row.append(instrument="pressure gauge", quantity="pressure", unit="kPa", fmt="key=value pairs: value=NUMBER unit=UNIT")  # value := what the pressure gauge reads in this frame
value=200 unit=kPa
